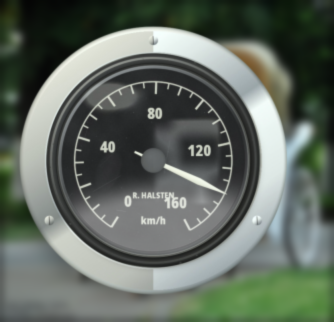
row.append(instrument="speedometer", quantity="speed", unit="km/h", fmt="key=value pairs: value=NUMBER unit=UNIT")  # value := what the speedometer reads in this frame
value=140 unit=km/h
